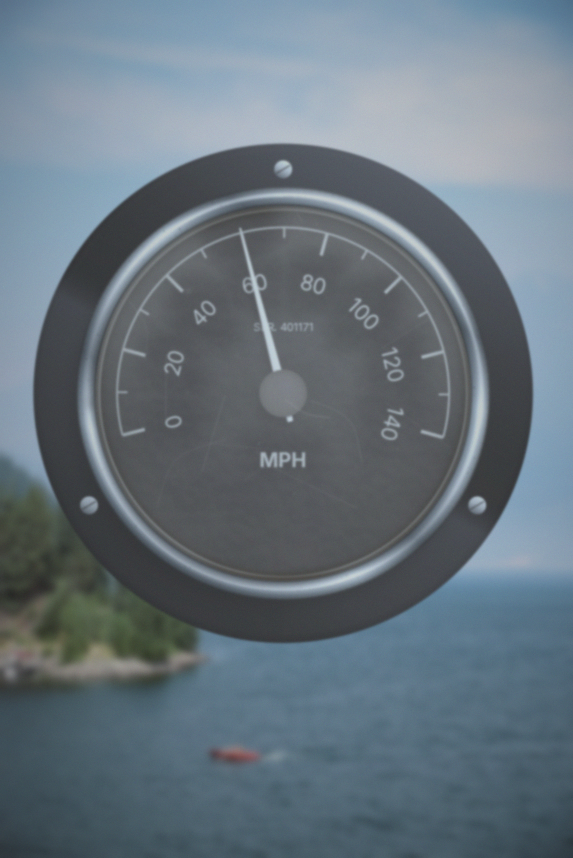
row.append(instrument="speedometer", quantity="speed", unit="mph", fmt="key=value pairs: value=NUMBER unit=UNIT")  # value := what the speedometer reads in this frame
value=60 unit=mph
